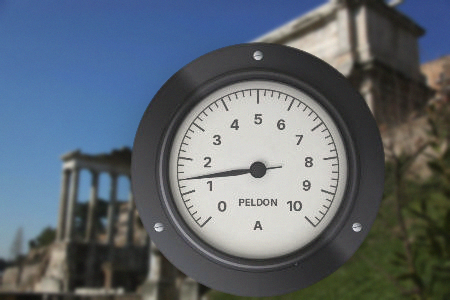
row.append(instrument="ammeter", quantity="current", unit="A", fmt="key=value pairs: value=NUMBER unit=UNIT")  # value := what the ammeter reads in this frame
value=1.4 unit=A
